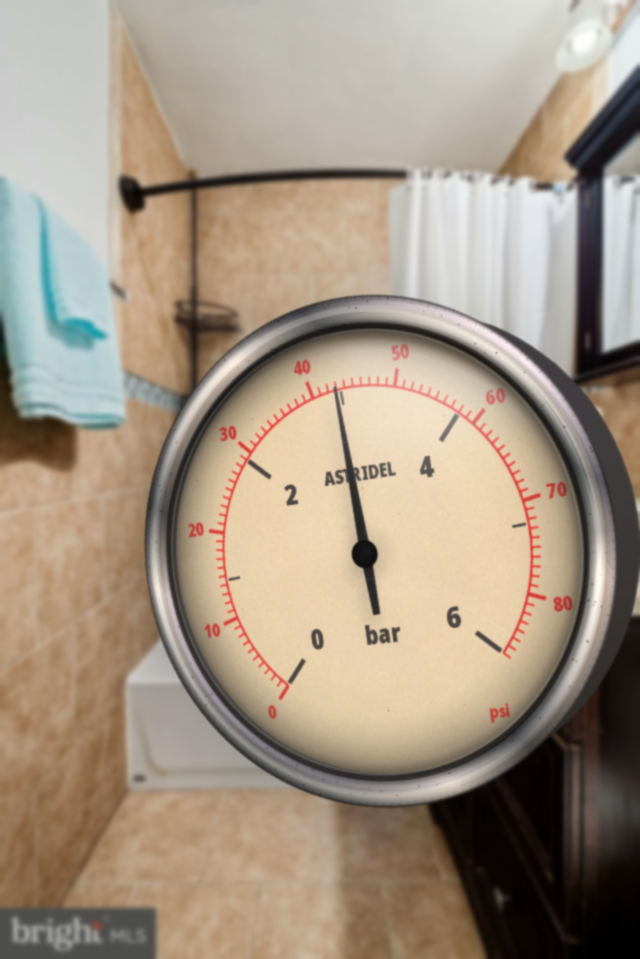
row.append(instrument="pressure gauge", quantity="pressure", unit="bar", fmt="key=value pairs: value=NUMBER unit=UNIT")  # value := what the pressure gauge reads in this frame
value=3 unit=bar
